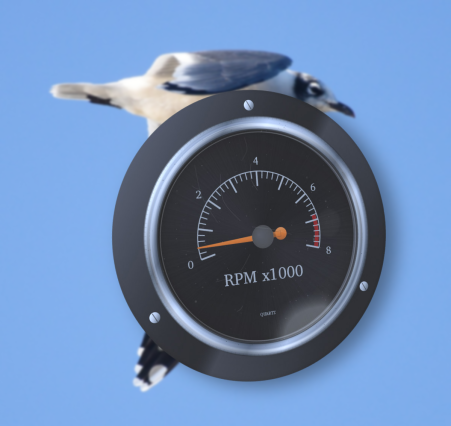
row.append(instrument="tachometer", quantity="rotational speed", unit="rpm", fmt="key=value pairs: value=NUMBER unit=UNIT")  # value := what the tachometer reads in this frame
value=400 unit=rpm
